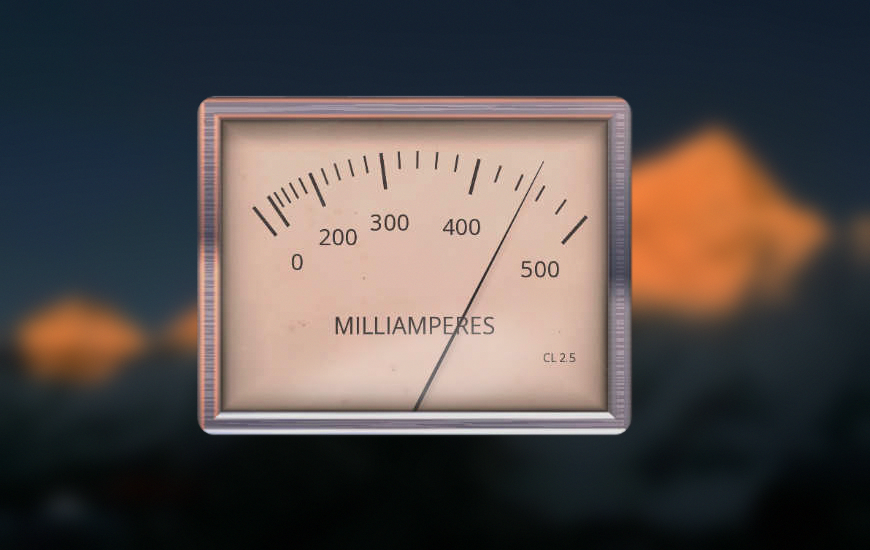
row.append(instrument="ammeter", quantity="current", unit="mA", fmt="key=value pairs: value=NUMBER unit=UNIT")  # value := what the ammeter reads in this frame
value=450 unit=mA
